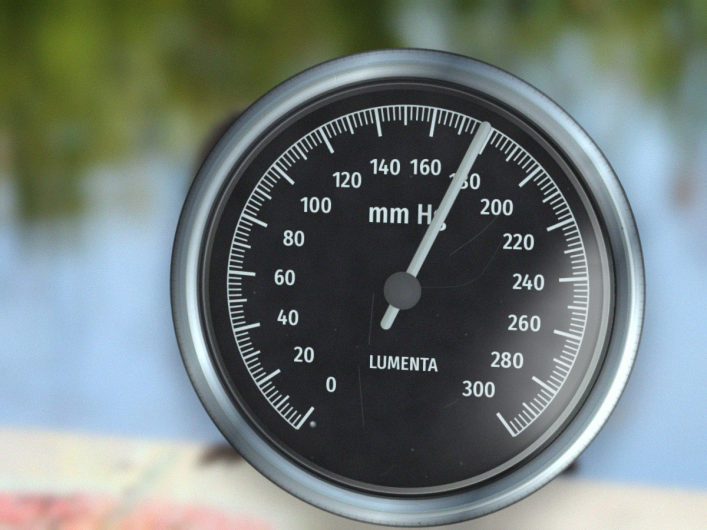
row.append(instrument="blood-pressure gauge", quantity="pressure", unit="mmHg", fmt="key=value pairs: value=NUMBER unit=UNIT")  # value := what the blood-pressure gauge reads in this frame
value=178 unit=mmHg
